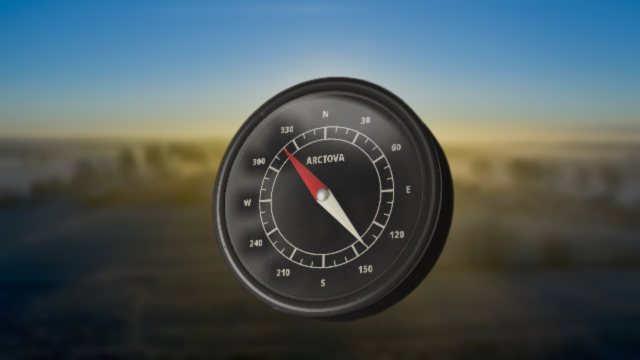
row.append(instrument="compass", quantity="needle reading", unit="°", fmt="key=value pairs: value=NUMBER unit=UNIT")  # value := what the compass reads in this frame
value=320 unit=°
